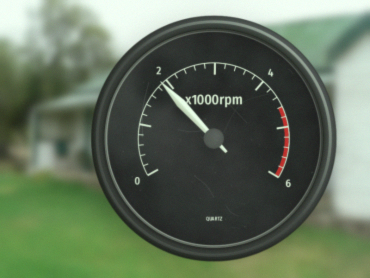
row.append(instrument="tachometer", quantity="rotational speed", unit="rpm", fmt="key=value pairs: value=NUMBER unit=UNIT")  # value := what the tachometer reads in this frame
value=1900 unit=rpm
